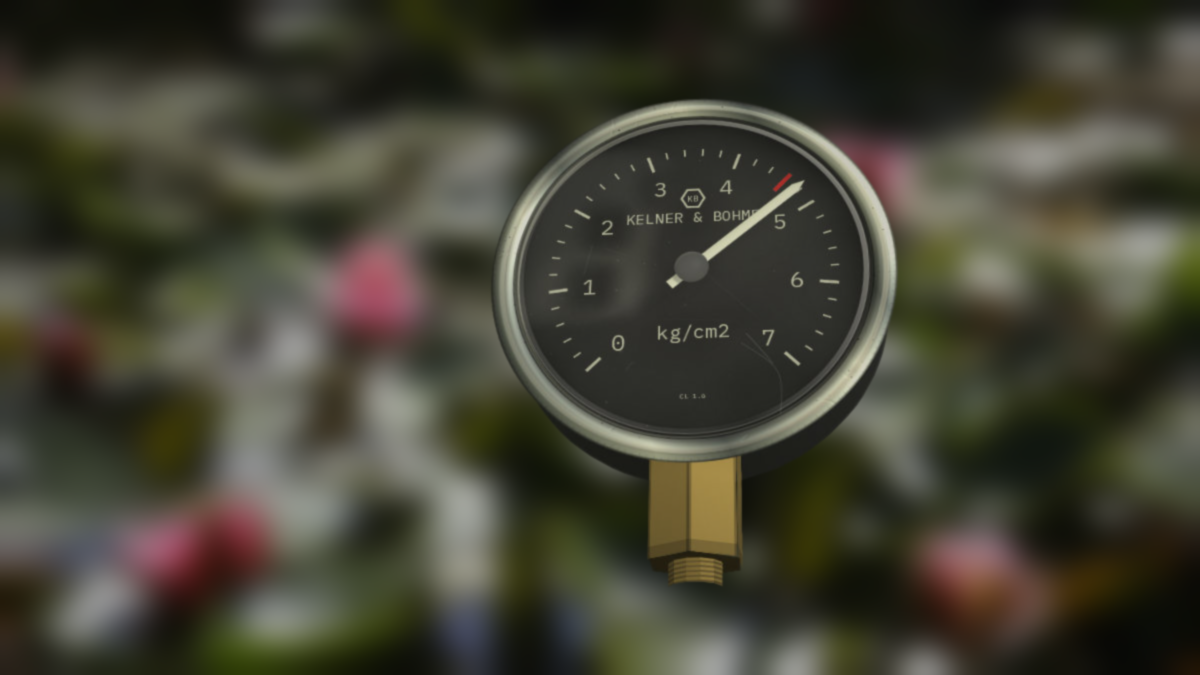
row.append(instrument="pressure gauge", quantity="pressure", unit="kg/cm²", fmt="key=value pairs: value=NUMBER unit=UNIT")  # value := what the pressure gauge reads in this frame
value=4.8 unit=kg/cm²
